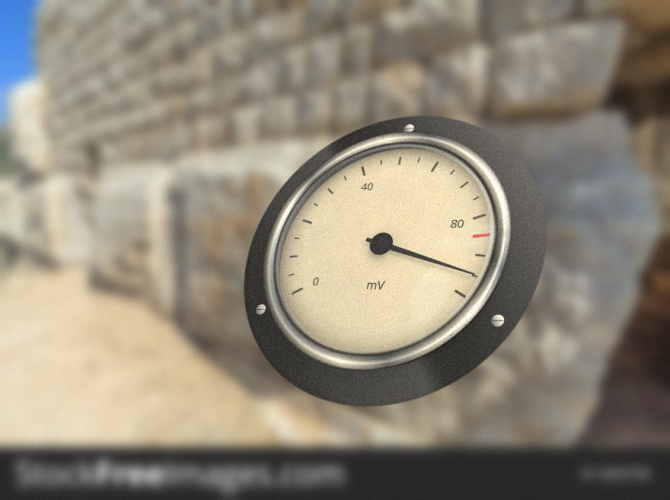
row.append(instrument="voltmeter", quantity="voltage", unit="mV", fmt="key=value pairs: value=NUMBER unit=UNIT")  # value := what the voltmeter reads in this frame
value=95 unit=mV
